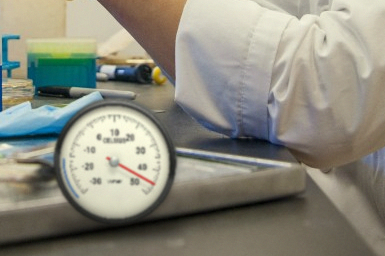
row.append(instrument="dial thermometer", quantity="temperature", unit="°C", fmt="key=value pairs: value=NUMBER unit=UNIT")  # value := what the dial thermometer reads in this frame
value=45 unit=°C
